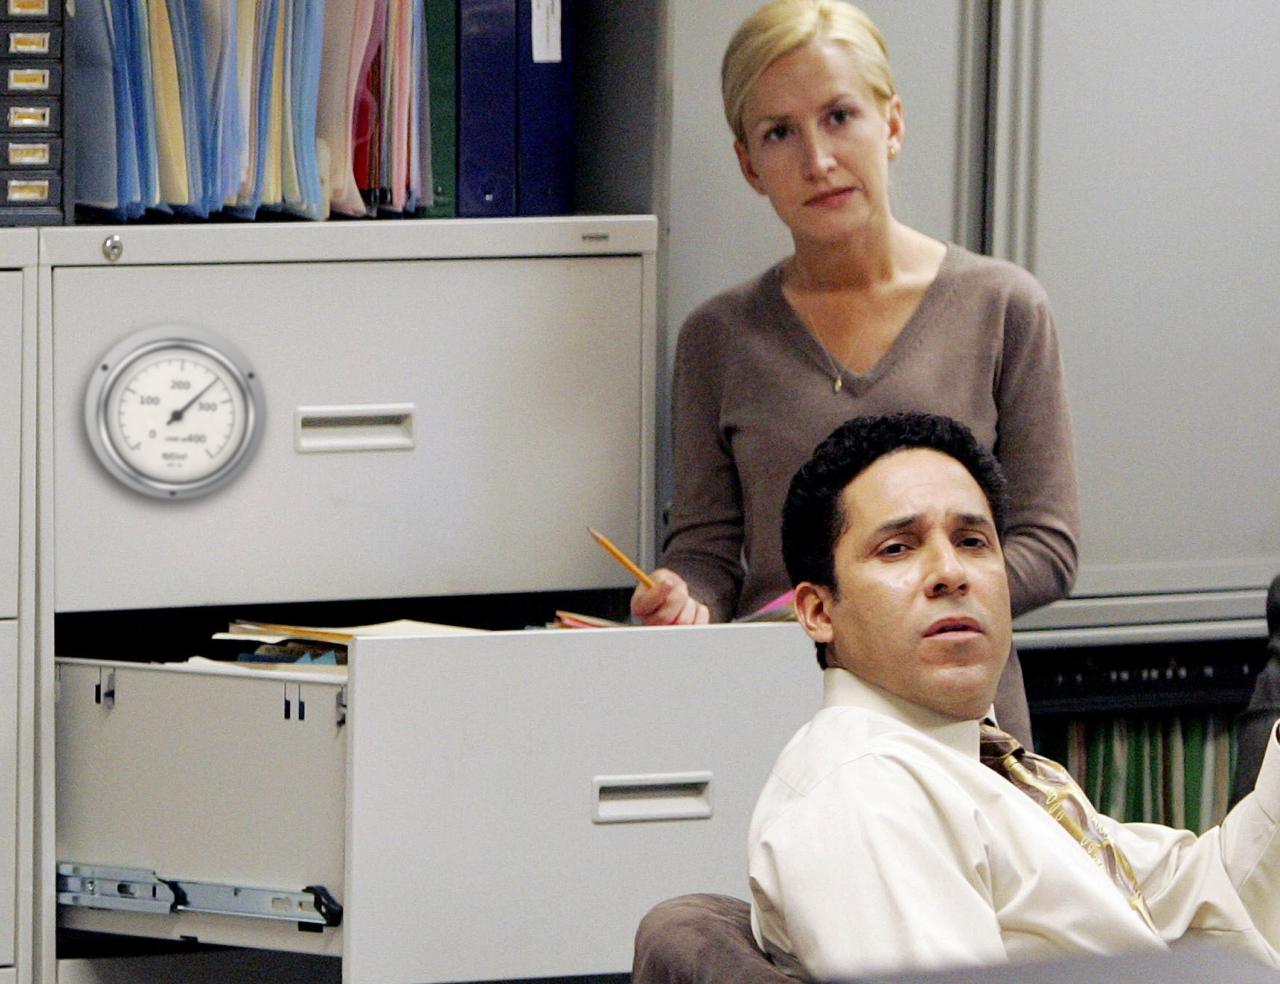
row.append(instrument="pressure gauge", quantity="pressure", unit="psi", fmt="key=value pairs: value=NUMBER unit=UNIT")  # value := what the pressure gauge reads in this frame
value=260 unit=psi
